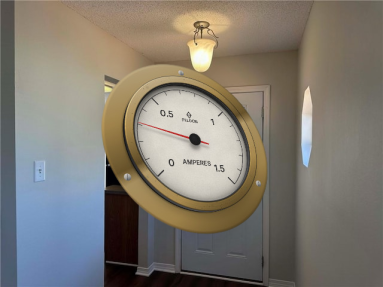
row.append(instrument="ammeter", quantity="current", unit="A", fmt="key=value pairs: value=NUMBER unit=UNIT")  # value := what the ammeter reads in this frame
value=0.3 unit=A
